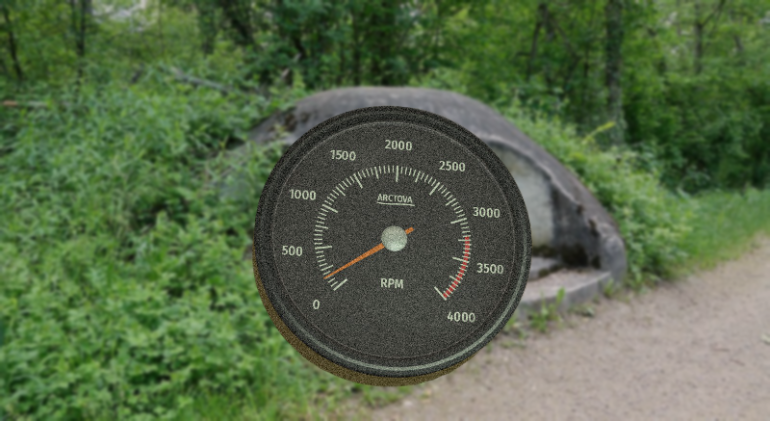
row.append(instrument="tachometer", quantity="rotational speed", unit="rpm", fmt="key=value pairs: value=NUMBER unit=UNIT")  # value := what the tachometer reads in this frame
value=150 unit=rpm
